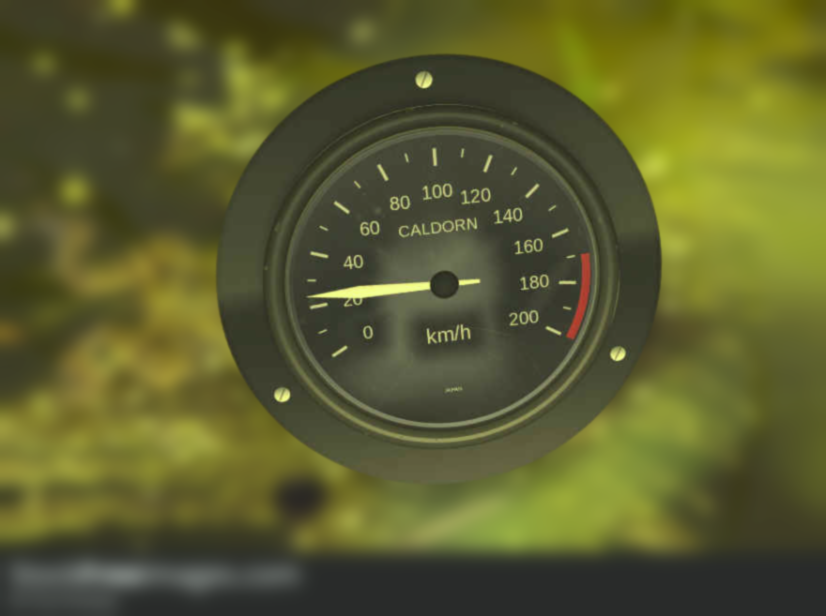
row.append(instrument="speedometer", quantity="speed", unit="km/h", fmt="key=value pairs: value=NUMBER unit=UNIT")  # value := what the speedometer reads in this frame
value=25 unit=km/h
